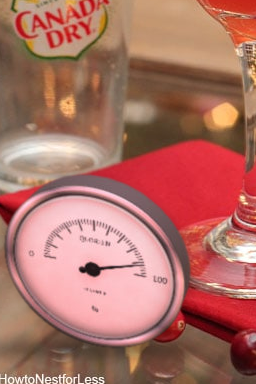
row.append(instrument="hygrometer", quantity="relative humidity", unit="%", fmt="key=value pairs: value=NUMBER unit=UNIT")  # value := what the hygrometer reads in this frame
value=90 unit=%
